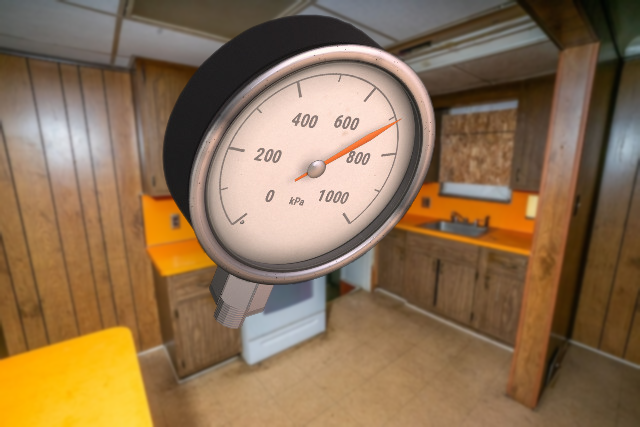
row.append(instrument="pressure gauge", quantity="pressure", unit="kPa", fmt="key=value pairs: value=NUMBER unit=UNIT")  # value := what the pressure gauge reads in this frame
value=700 unit=kPa
